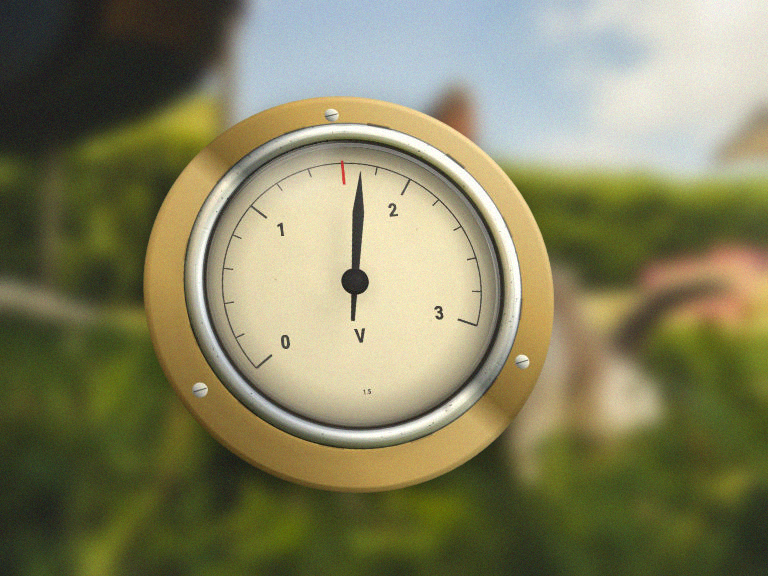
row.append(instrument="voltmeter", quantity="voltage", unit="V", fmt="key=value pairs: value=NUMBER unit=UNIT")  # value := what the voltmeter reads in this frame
value=1.7 unit=V
